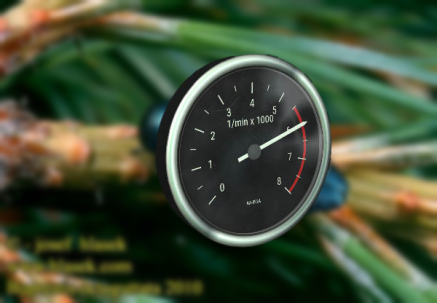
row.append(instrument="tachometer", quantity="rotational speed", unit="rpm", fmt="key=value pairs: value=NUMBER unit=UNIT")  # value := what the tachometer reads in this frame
value=6000 unit=rpm
